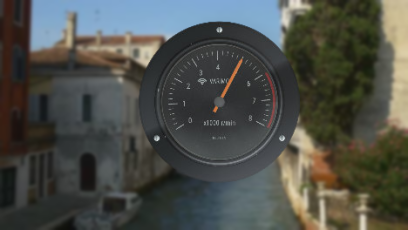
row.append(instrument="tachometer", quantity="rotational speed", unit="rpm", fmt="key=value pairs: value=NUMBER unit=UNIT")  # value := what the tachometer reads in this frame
value=5000 unit=rpm
